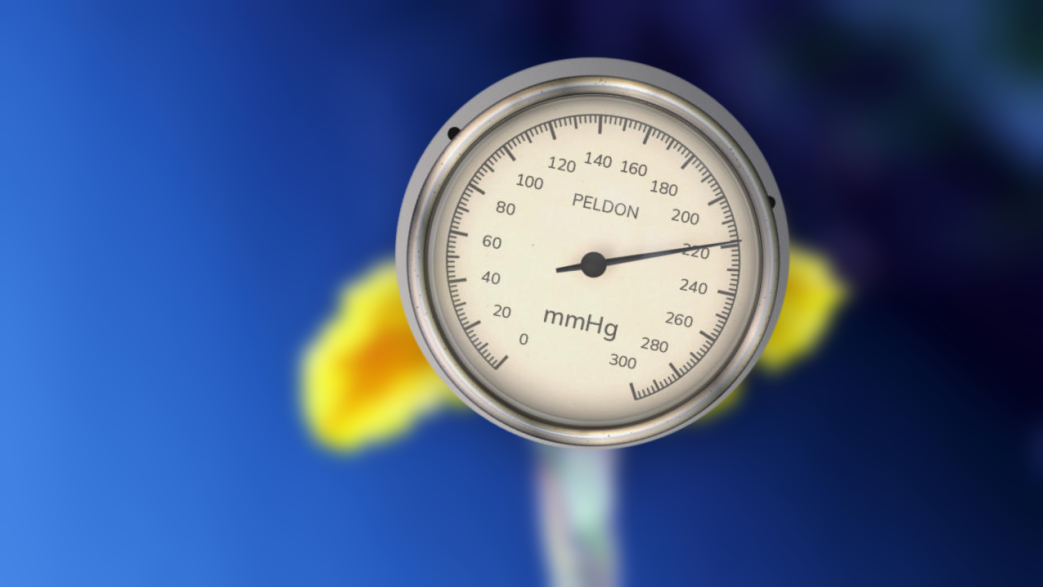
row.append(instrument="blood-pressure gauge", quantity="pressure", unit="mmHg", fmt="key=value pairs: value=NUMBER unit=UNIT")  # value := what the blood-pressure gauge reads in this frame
value=218 unit=mmHg
